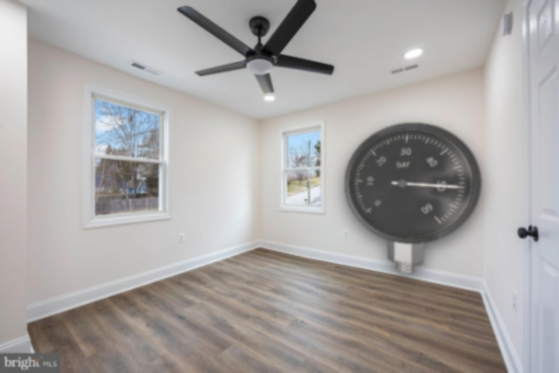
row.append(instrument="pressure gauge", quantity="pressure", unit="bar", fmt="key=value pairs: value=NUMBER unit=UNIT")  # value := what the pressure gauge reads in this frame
value=50 unit=bar
